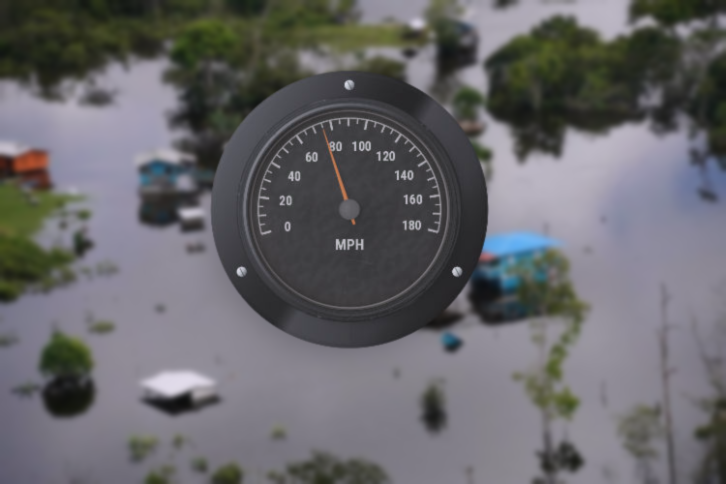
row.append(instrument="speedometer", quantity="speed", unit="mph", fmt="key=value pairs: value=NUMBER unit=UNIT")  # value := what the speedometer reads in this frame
value=75 unit=mph
